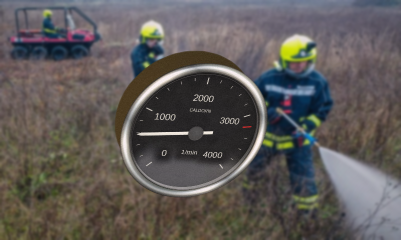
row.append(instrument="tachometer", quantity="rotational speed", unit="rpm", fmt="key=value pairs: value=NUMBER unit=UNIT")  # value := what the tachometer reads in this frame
value=600 unit=rpm
